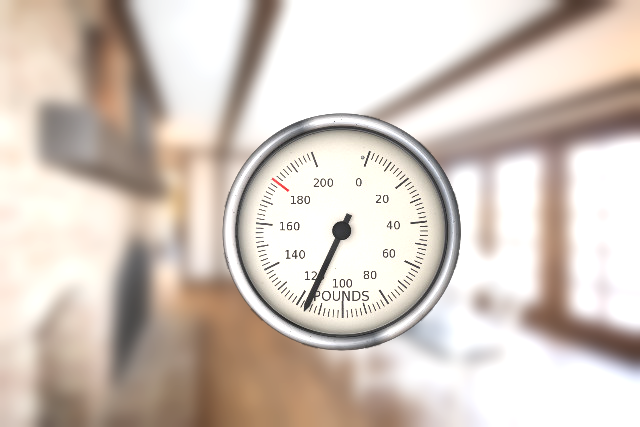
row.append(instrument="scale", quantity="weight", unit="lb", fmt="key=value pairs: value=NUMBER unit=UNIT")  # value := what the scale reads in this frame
value=116 unit=lb
